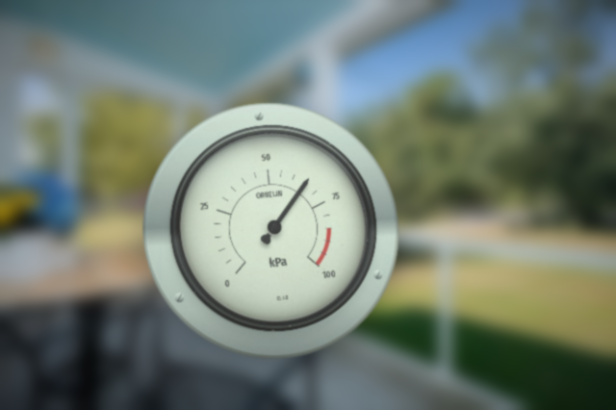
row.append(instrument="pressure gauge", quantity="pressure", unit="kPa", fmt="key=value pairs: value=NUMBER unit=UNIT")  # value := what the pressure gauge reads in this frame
value=65 unit=kPa
